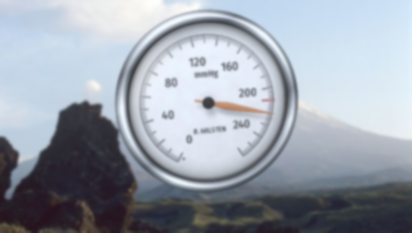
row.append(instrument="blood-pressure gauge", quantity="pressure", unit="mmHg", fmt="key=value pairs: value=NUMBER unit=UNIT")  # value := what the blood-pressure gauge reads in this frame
value=220 unit=mmHg
